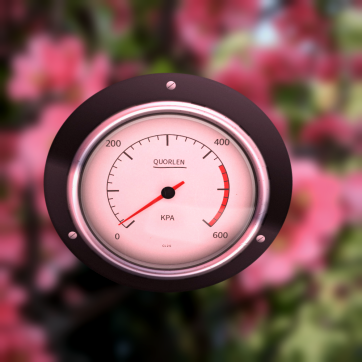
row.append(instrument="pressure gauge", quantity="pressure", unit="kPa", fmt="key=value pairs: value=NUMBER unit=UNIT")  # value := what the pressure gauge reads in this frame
value=20 unit=kPa
